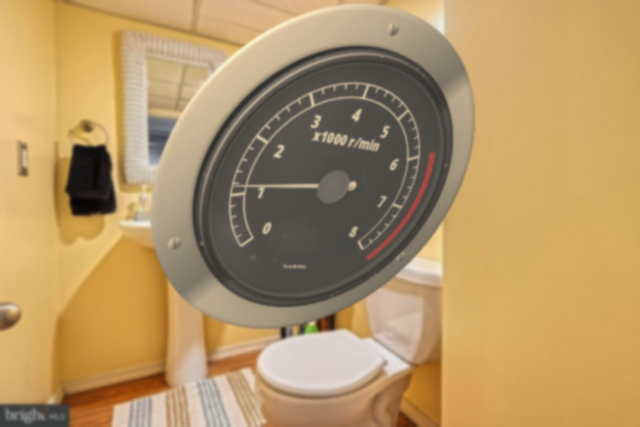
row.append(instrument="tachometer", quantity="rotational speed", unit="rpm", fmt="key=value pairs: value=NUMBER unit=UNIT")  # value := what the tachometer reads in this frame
value=1200 unit=rpm
